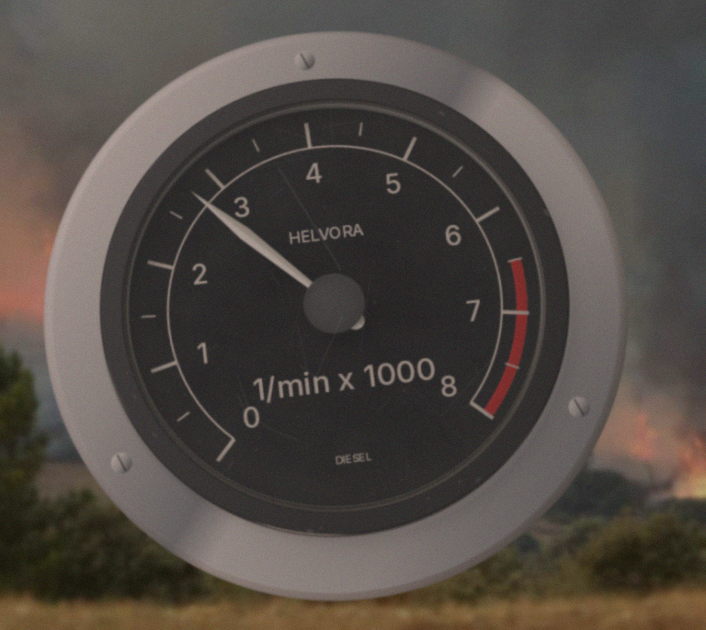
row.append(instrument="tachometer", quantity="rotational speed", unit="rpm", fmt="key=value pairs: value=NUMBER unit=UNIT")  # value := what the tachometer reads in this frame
value=2750 unit=rpm
